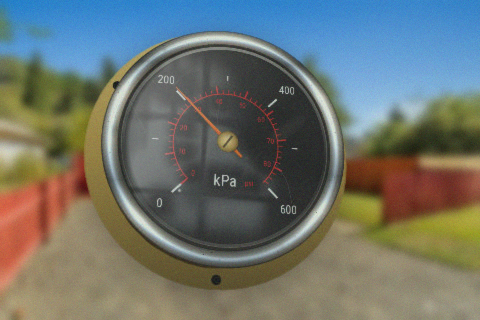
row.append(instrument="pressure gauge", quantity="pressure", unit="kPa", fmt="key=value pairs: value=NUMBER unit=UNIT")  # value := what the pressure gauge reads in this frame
value=200 unit=kPa
